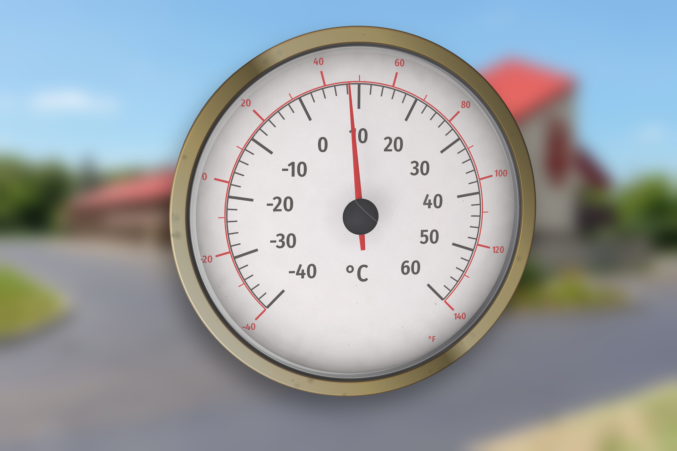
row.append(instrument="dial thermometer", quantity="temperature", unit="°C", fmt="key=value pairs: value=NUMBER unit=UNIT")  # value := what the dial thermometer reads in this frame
value=8 unit=°C
